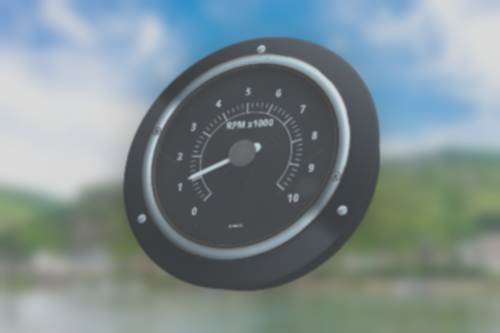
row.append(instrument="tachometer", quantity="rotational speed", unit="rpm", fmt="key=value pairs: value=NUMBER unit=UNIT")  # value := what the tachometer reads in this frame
value=1000 unit=rpm
